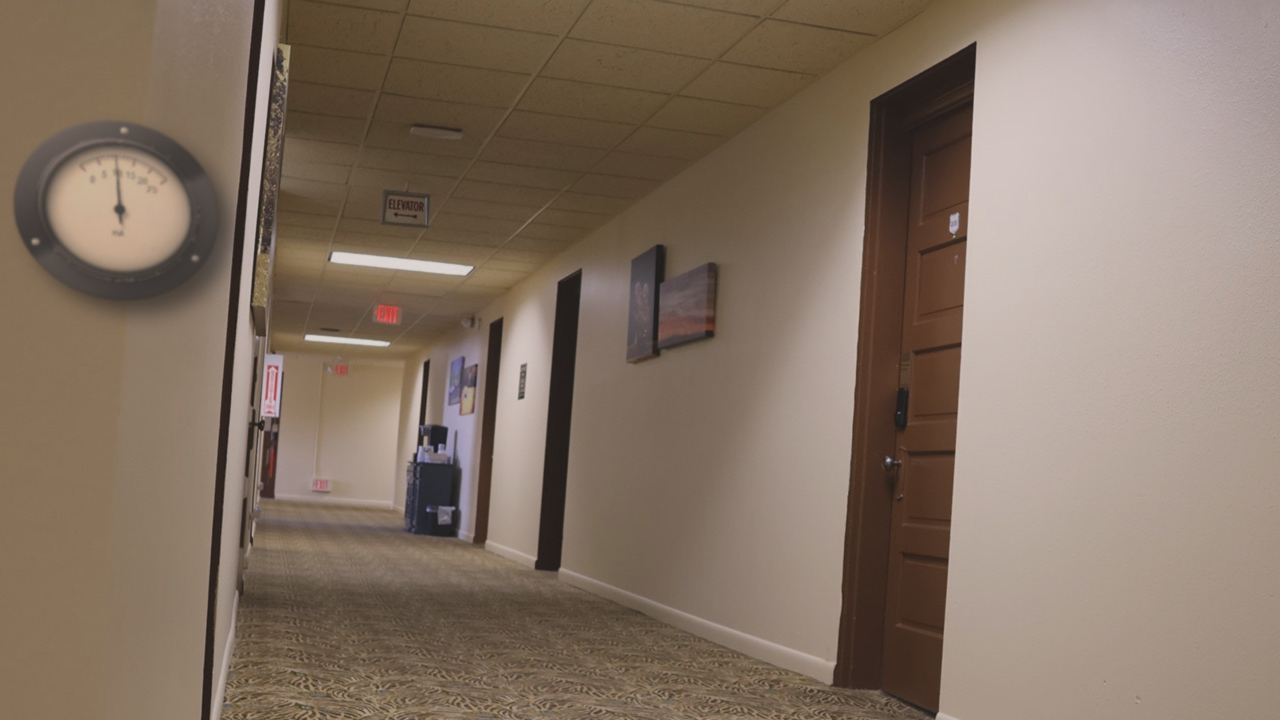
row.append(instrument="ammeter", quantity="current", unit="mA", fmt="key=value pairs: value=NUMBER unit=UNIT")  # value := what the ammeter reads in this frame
value=10 unit=mA
